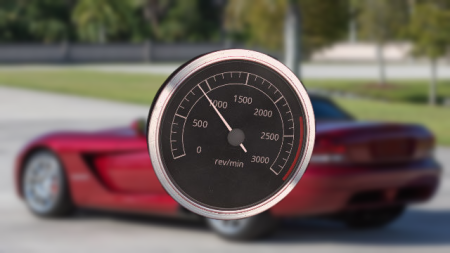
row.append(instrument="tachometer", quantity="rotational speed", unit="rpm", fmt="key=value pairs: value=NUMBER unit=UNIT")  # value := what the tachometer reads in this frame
value=900 unit=rpm
